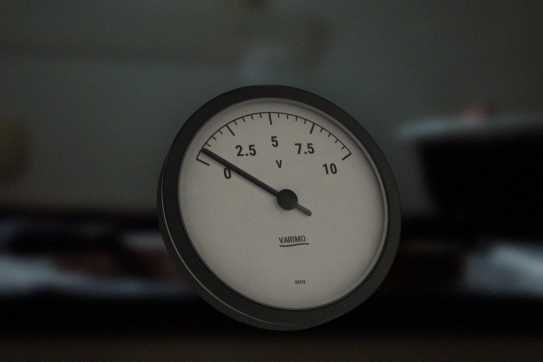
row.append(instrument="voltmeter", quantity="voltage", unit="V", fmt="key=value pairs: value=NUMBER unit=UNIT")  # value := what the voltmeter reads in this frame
value=0.5 unit=V
